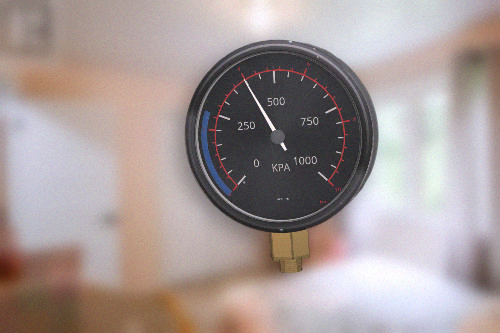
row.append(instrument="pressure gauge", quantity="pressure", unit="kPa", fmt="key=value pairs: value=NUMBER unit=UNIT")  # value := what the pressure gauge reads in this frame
value=400 unit=kPa
